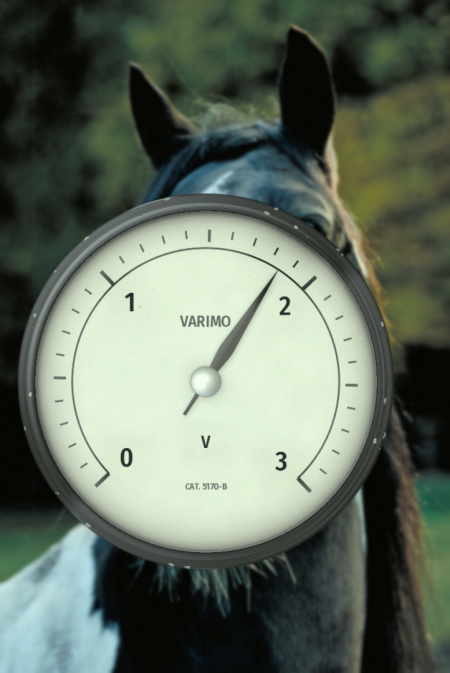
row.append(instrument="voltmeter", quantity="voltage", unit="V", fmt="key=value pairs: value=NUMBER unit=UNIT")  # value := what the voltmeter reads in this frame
value=1.85 unit=V
